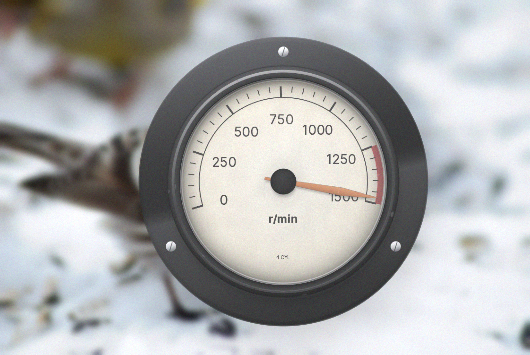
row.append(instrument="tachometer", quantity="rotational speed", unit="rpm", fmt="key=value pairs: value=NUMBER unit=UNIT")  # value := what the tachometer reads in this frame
value=1475 unit=rpm
